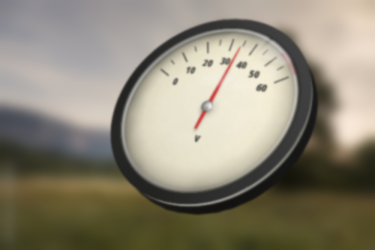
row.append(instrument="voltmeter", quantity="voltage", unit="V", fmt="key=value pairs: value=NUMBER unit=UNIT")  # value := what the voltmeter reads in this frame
value=35 unit=V
